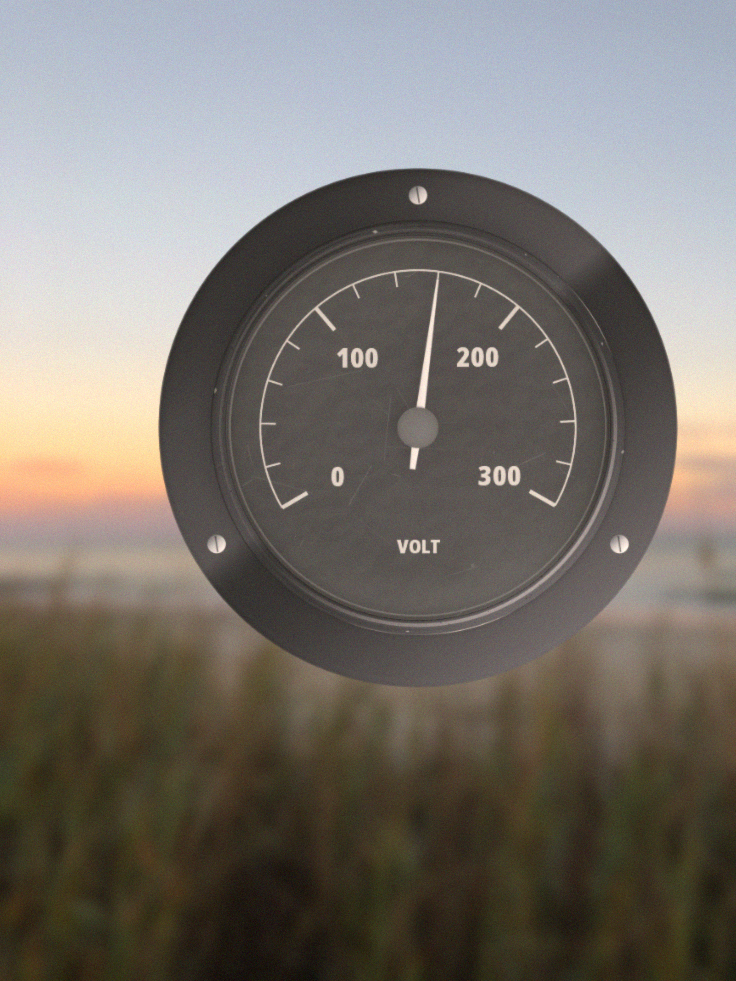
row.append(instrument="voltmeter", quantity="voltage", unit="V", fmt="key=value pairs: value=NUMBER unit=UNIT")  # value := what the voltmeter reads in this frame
value=160 unit=V
